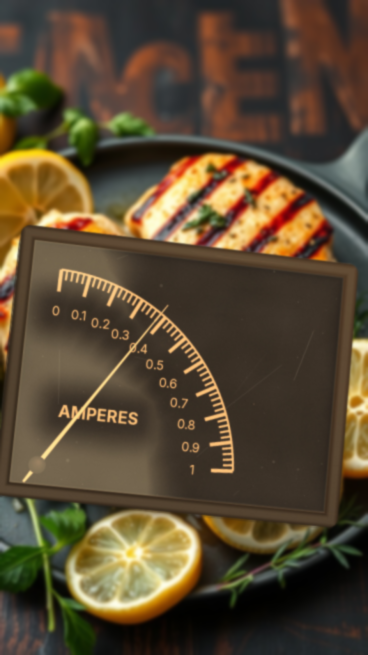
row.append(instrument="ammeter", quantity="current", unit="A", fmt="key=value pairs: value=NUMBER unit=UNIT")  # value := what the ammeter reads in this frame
value=0.38 unit=A
